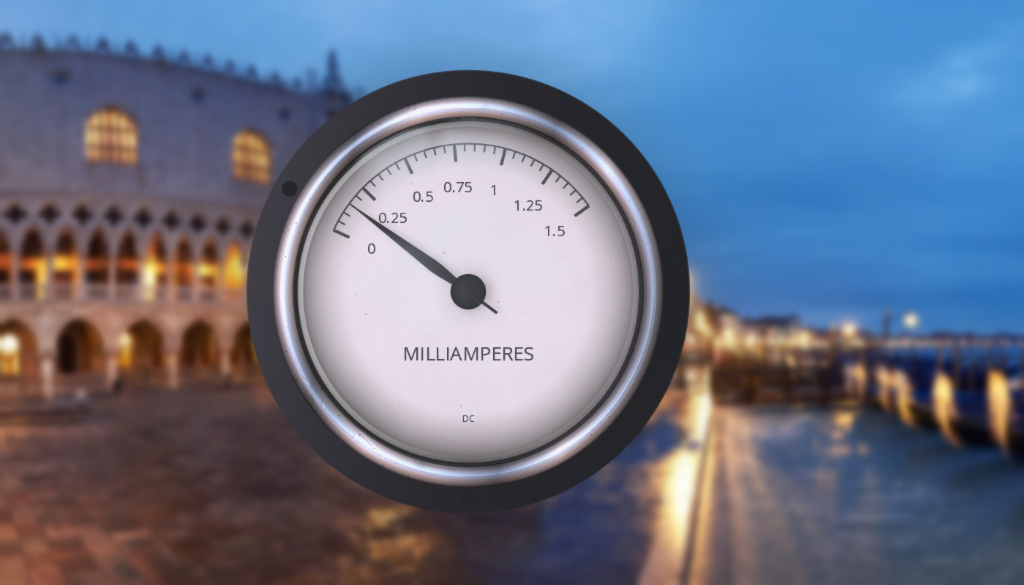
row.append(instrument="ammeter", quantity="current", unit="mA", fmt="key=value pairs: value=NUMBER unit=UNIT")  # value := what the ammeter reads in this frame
value=0.15 unit=mA
